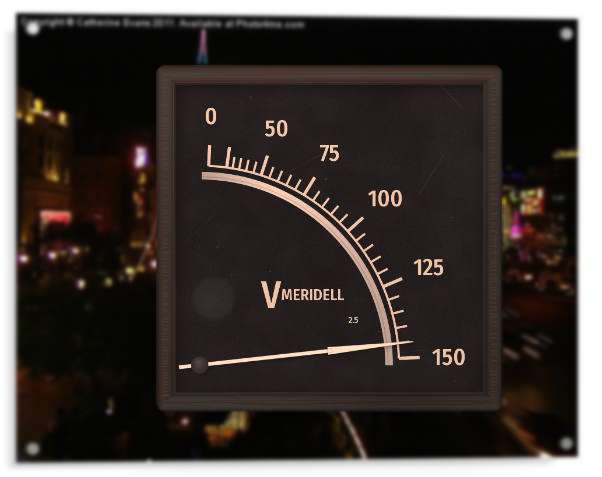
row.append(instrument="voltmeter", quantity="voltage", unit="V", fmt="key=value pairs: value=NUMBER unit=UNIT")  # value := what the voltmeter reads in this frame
value=145 unit=V
